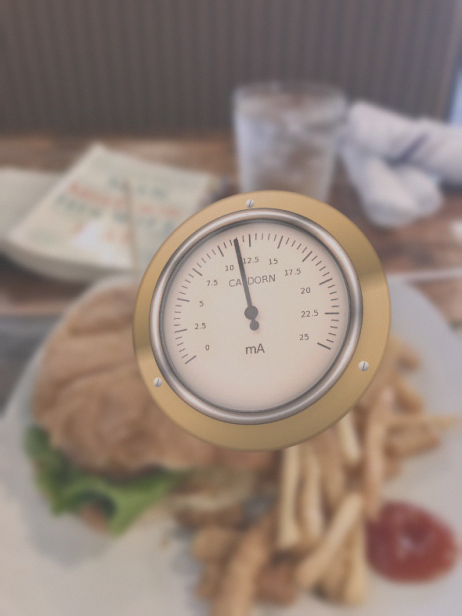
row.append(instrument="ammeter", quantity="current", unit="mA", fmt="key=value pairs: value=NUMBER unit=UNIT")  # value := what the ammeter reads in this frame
value=11.5 unit=mA
